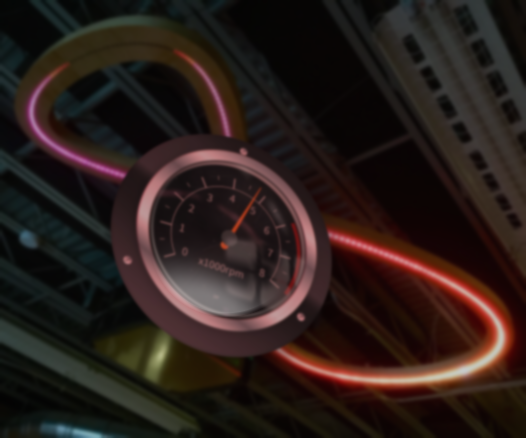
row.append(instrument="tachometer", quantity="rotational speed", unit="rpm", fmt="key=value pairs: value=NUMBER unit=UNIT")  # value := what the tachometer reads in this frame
value=4750 unit=rpm
